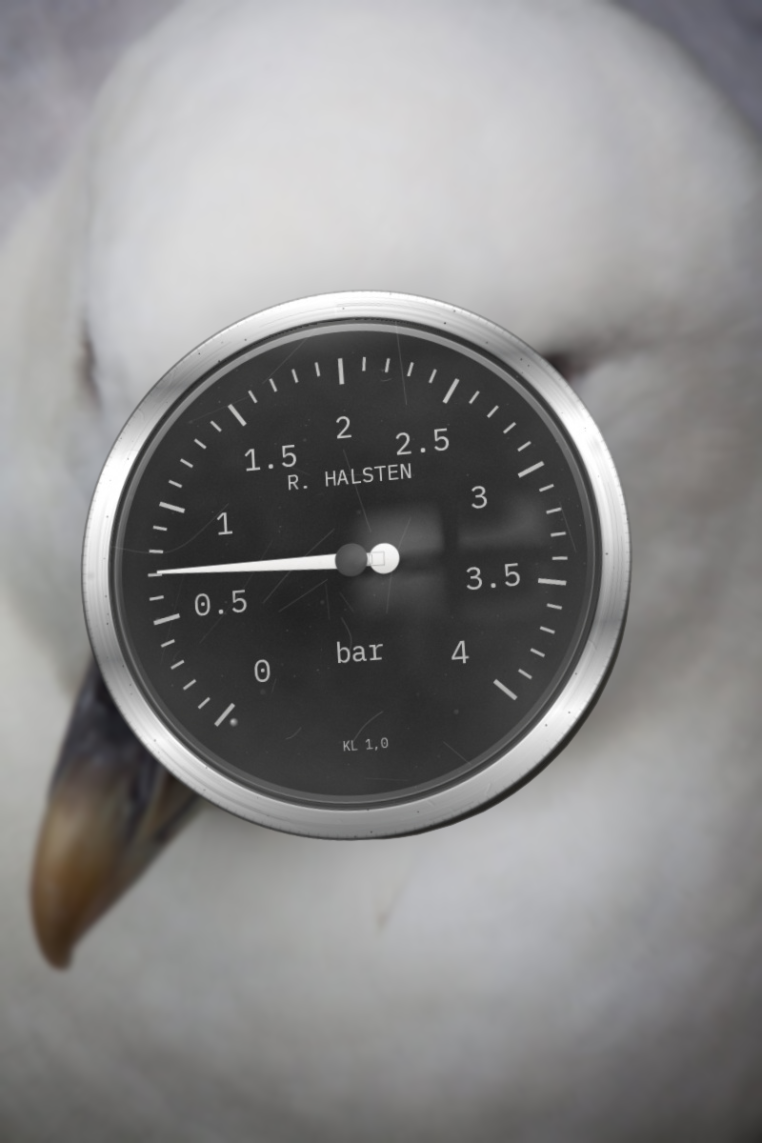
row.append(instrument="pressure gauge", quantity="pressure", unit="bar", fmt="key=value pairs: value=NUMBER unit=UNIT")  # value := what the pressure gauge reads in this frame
value=0.7 unit=bar
